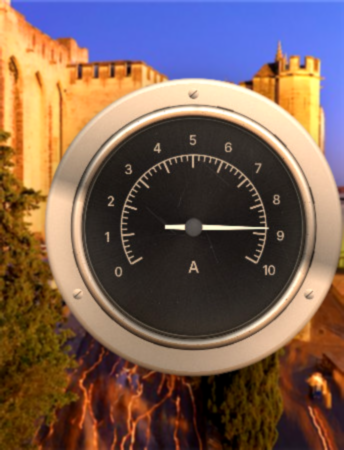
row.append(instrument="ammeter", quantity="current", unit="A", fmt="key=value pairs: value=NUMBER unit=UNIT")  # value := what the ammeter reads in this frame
value=8.8 unit=A
